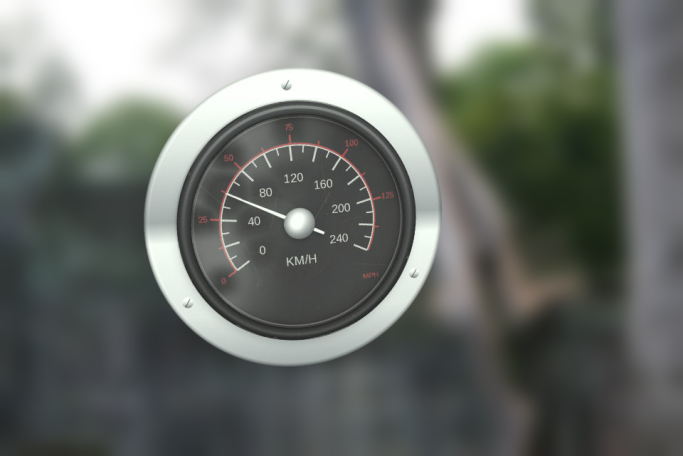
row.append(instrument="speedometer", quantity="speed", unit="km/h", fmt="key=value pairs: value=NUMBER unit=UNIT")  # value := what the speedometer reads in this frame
value=60 unit=km/h
